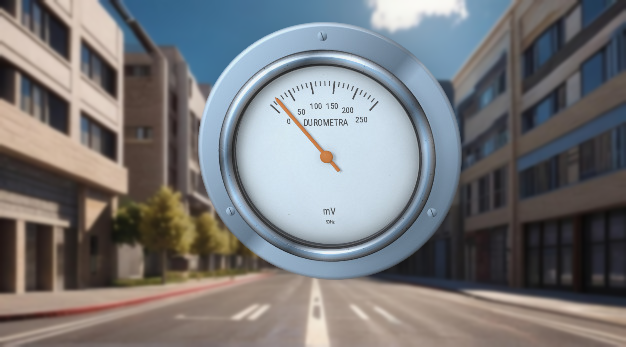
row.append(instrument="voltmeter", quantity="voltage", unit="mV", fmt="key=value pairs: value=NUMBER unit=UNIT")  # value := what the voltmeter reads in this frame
value=20 unit=mV
